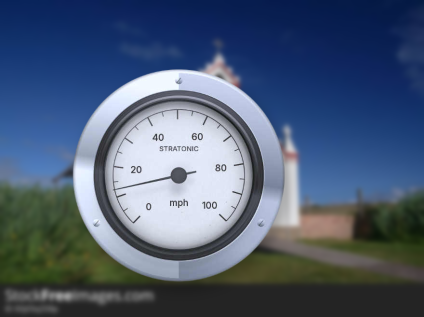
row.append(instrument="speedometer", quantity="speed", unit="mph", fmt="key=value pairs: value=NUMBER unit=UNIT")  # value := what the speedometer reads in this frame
value=12.5 unit=mph
